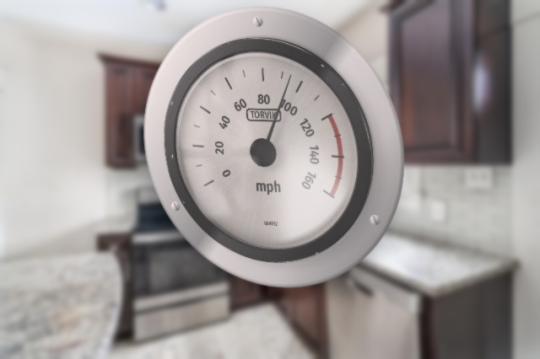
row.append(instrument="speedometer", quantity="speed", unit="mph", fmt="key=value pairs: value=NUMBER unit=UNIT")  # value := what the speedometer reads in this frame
value=95 unit=mph
